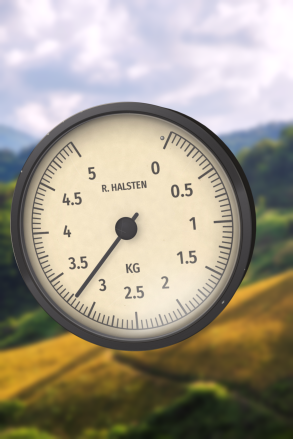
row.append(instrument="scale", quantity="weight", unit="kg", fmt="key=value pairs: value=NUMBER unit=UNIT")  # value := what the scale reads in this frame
value=3.2 unit=kg
